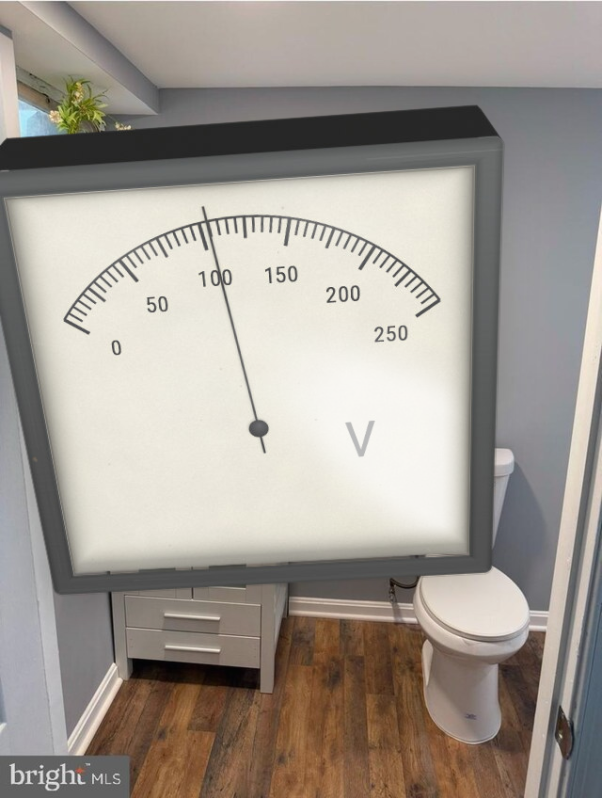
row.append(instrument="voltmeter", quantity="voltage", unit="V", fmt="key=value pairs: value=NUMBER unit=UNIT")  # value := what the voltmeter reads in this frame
value=105 unit=V
